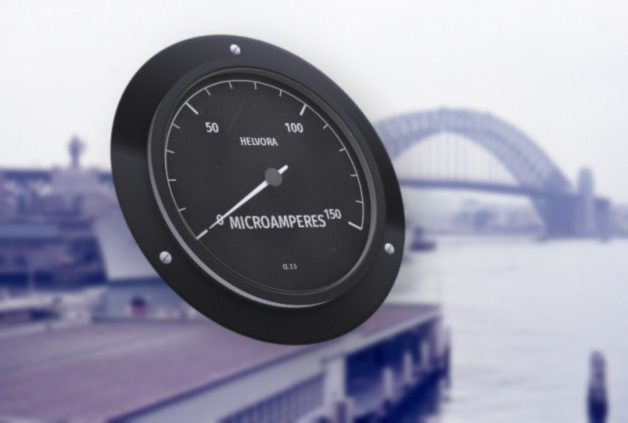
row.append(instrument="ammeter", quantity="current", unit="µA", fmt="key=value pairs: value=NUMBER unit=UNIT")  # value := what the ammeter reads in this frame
value=0 unit=µA
